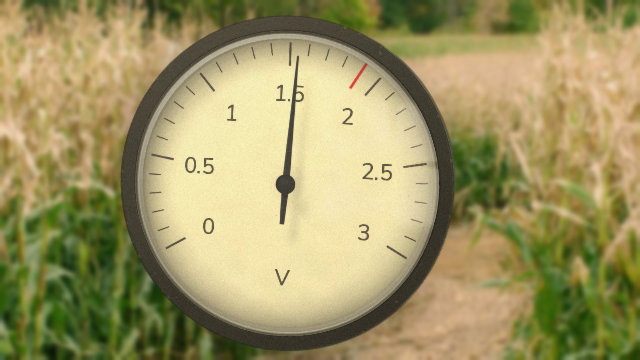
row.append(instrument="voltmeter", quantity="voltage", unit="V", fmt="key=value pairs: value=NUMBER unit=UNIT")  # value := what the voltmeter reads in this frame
value=1.55 unit=V
